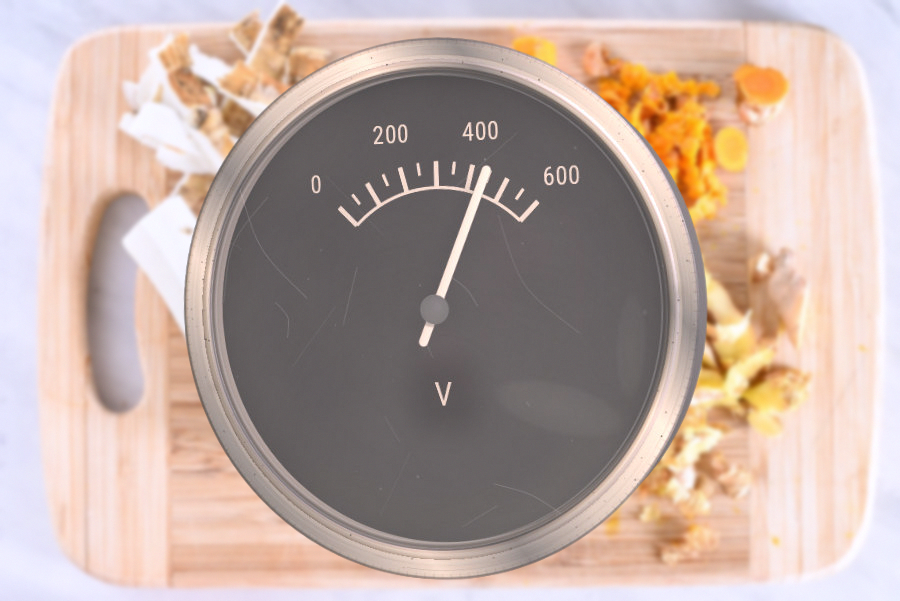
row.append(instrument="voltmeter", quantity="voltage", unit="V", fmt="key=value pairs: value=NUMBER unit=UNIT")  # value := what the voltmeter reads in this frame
value=450 unit=V
